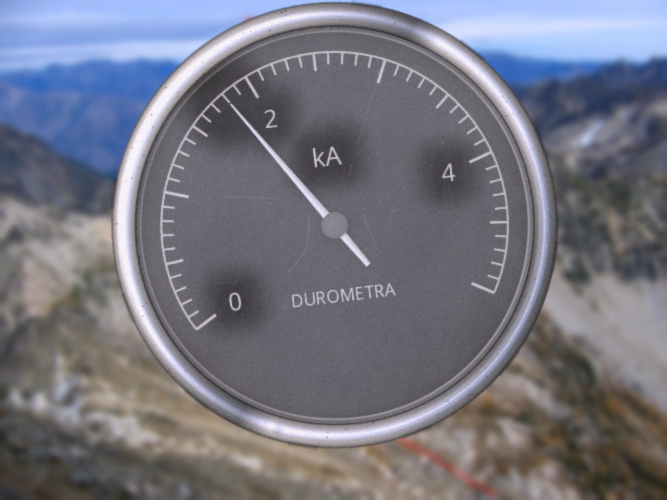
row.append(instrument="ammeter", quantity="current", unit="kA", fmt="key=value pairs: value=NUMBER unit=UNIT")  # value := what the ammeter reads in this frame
value=1.8 unit=kA
